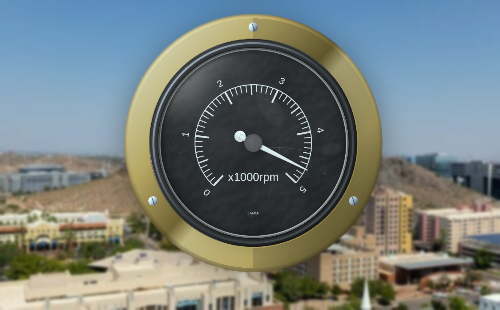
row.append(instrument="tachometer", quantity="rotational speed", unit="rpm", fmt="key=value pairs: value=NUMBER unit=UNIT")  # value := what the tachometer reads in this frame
value=4700 unit=rpm
